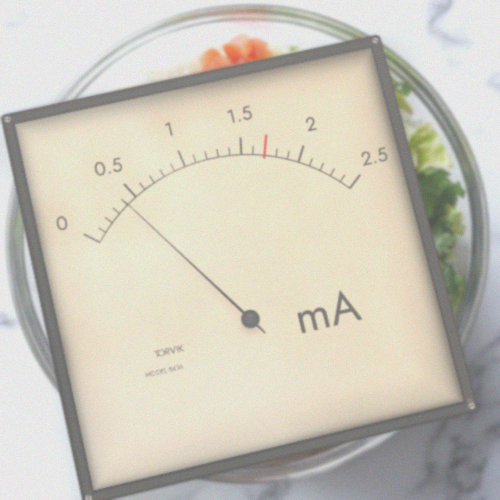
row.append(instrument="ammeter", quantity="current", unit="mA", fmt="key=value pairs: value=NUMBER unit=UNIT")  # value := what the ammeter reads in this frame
value=0.4 unit=mA
